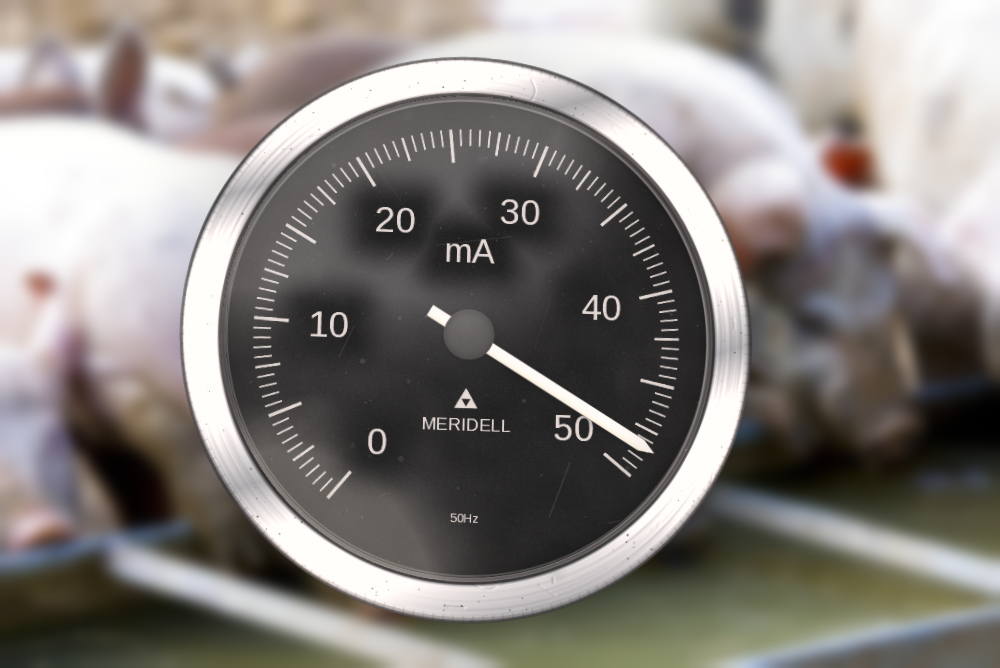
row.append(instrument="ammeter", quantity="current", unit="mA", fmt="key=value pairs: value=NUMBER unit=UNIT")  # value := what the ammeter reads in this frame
value=48.5 unit=mA
